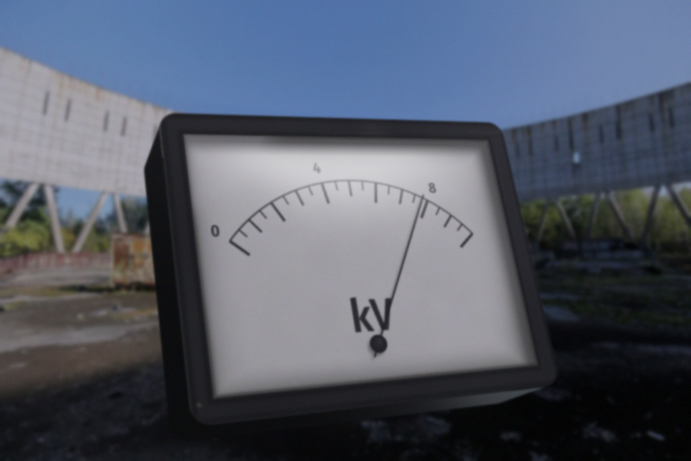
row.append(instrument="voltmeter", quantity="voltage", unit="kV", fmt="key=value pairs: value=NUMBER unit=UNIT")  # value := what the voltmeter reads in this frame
value=7.75 unit=kV
